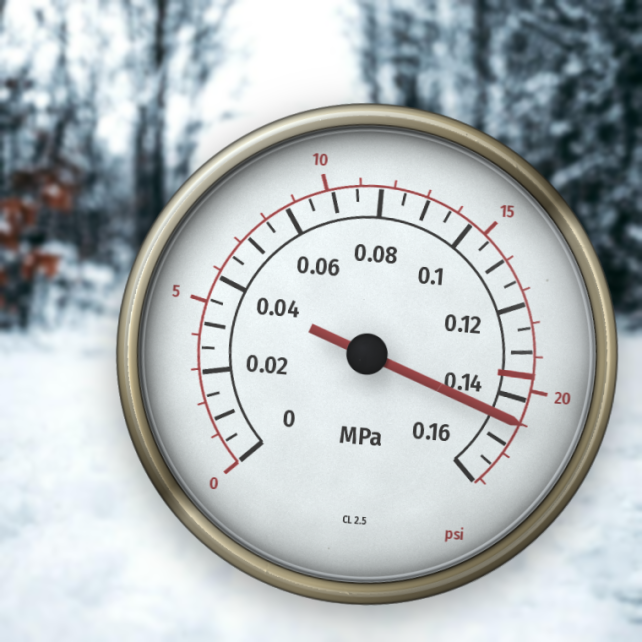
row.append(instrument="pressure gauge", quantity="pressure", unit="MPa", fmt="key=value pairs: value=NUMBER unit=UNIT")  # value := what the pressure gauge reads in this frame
value=0.145 unit=MPa
